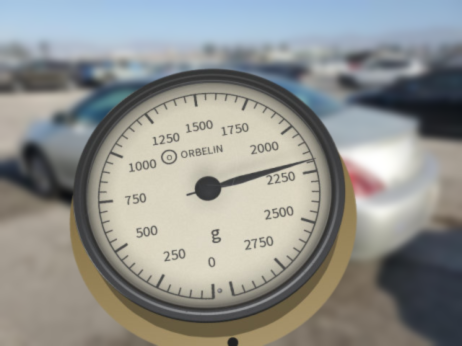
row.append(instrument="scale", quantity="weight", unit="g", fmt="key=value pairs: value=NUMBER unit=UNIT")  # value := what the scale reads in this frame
value=2200 unit=g
